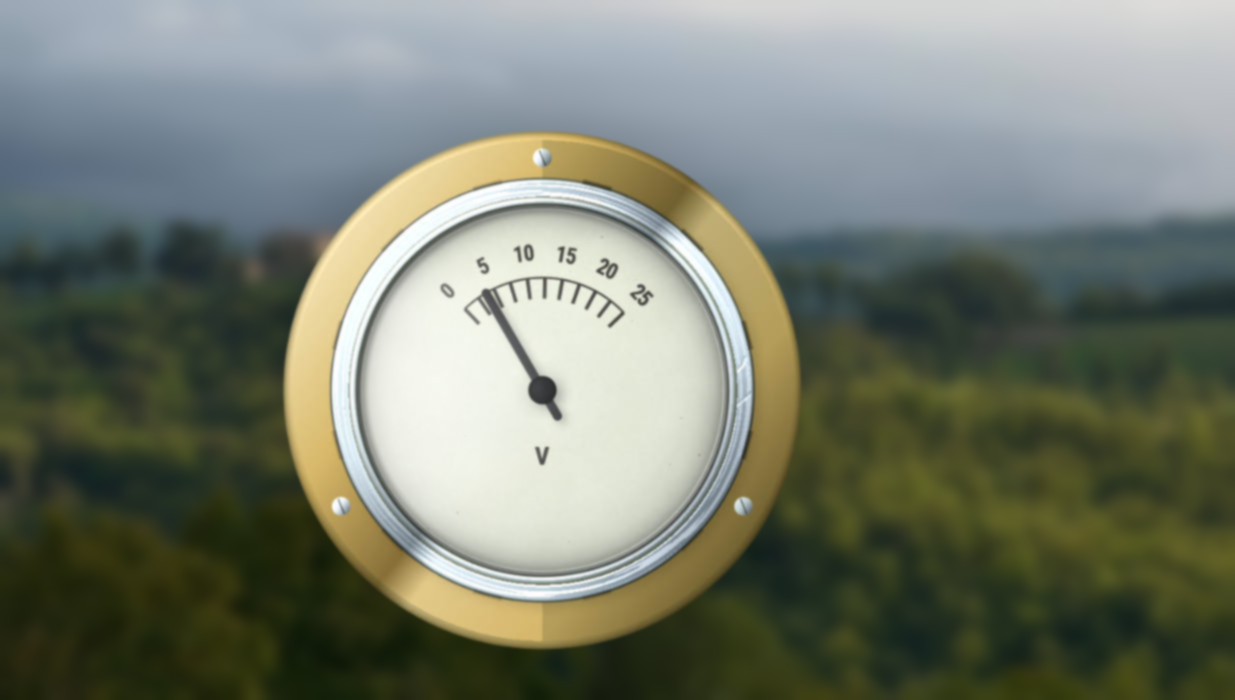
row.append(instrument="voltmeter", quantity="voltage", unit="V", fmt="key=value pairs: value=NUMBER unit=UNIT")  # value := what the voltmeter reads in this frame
value=3.75 unit=V
